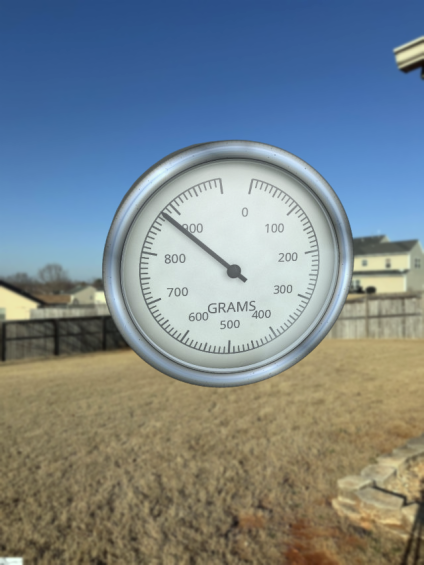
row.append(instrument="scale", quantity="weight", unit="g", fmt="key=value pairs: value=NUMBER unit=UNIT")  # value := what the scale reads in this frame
value=880 unit=g
